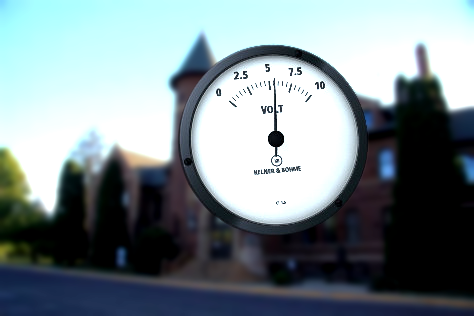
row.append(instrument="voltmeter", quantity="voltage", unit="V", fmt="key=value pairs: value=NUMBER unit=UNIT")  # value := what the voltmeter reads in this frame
value=5.5 unit=V
